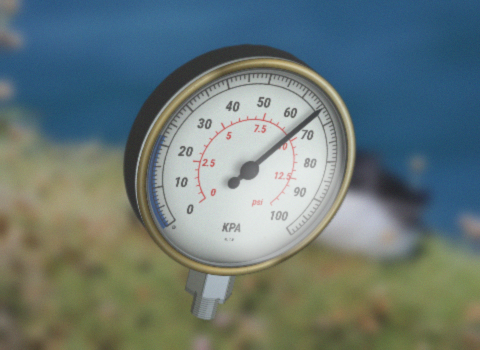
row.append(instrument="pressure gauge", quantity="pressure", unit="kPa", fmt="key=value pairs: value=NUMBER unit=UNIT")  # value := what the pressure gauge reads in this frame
value=65 unit=kPa
